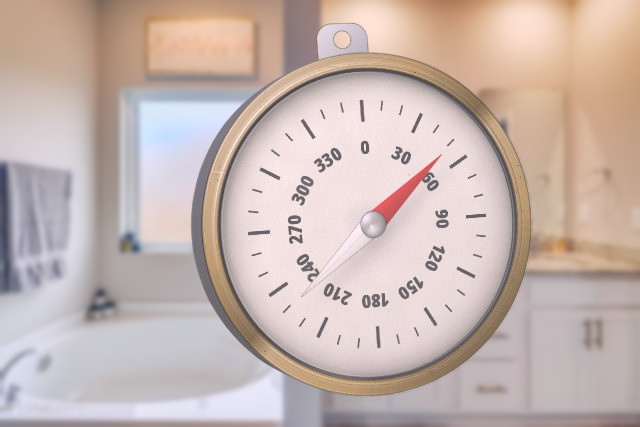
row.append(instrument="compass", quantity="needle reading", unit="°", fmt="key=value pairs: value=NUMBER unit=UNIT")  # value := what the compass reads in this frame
value=50 unit=°
